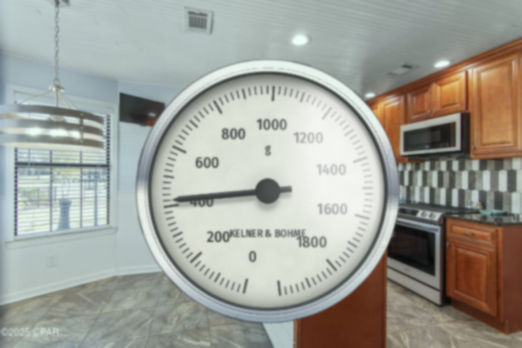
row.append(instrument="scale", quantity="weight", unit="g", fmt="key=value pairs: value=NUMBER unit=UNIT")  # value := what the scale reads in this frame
value=420 unit=g
